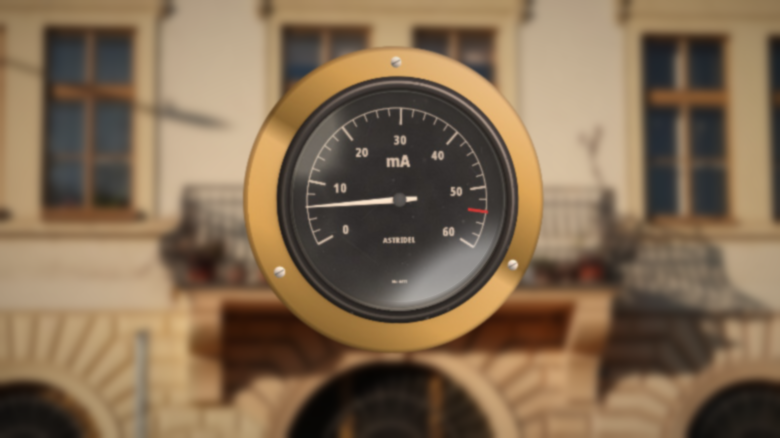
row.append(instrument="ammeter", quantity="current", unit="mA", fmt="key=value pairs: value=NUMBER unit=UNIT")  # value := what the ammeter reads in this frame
value=6 unit=mA
